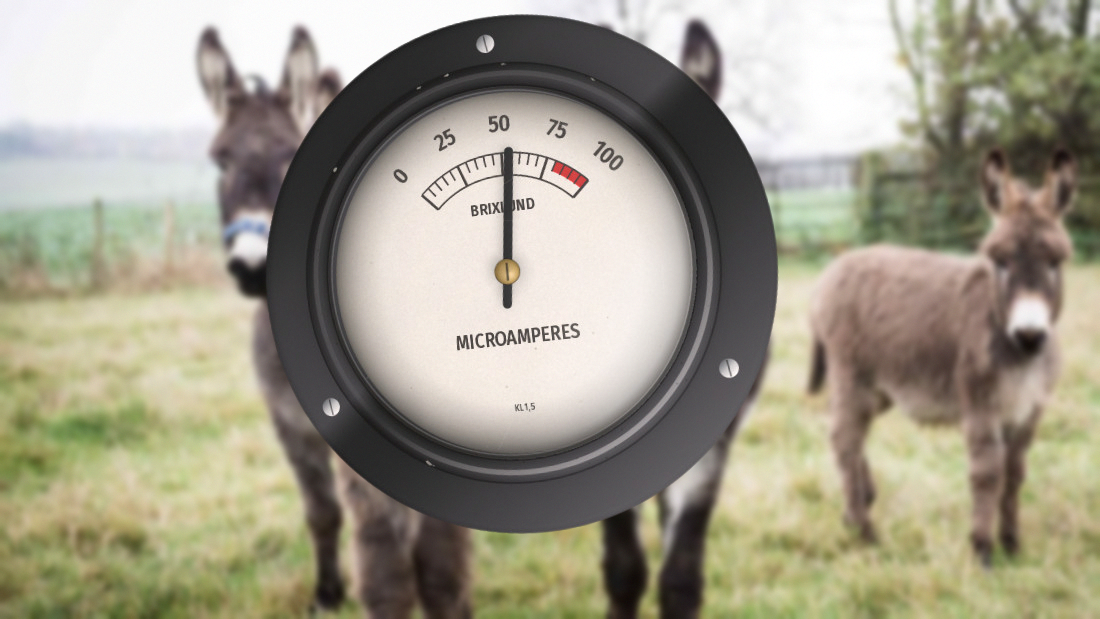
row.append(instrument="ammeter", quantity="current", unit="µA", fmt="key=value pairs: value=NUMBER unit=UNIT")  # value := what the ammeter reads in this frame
value=55 unit=µA
